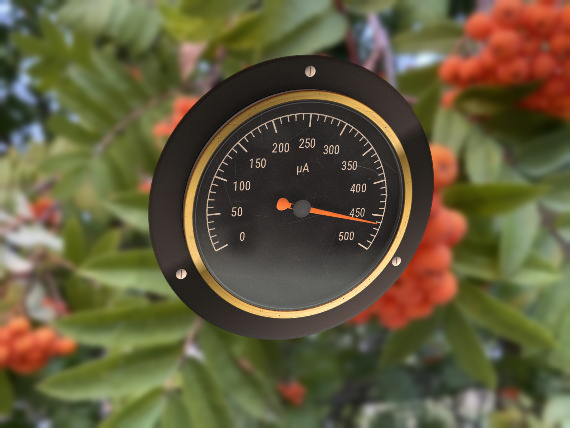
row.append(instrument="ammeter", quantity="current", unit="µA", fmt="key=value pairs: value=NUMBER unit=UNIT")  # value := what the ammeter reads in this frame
value=460 unit=µA
